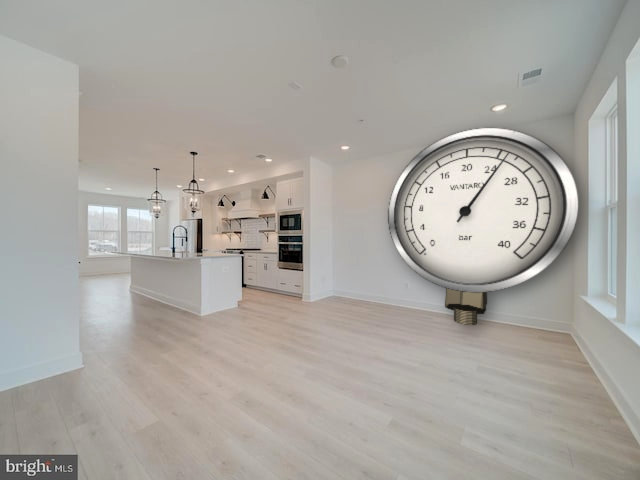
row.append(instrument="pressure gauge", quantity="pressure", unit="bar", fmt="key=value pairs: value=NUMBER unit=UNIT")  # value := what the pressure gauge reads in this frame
value=25 unit=bar
